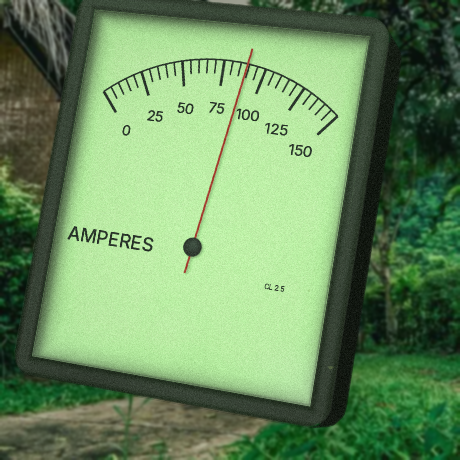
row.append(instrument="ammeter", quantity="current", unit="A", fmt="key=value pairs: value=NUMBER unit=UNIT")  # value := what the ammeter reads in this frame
value=90 unit=A
